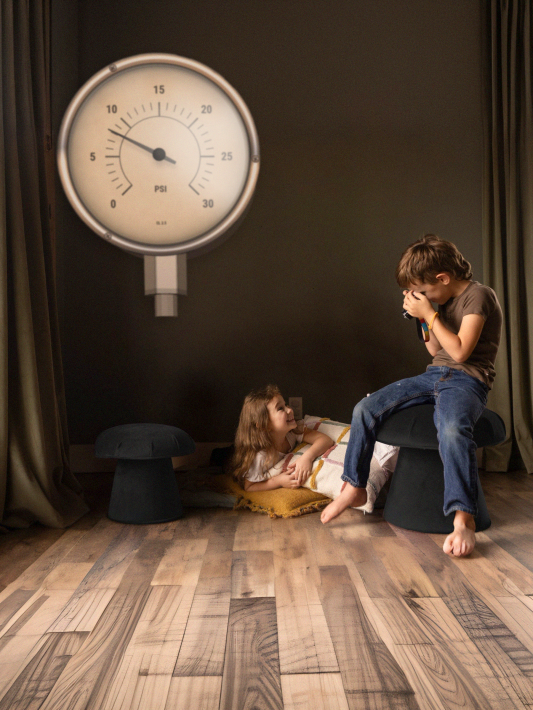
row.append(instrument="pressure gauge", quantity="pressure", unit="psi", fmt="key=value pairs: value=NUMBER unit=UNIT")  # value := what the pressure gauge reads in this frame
value=8 unit=psi
